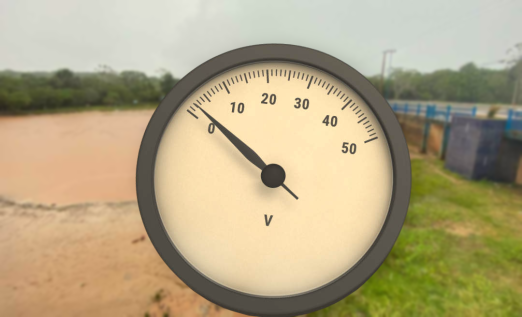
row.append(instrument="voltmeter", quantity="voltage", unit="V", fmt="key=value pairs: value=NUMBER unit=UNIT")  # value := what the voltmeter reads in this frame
value=2 unit=V
